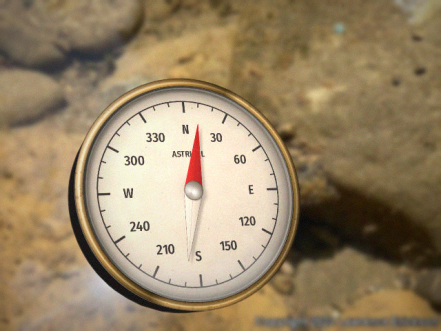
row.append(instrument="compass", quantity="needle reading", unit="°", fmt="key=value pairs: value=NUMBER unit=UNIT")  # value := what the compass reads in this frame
value=10 unit=°
